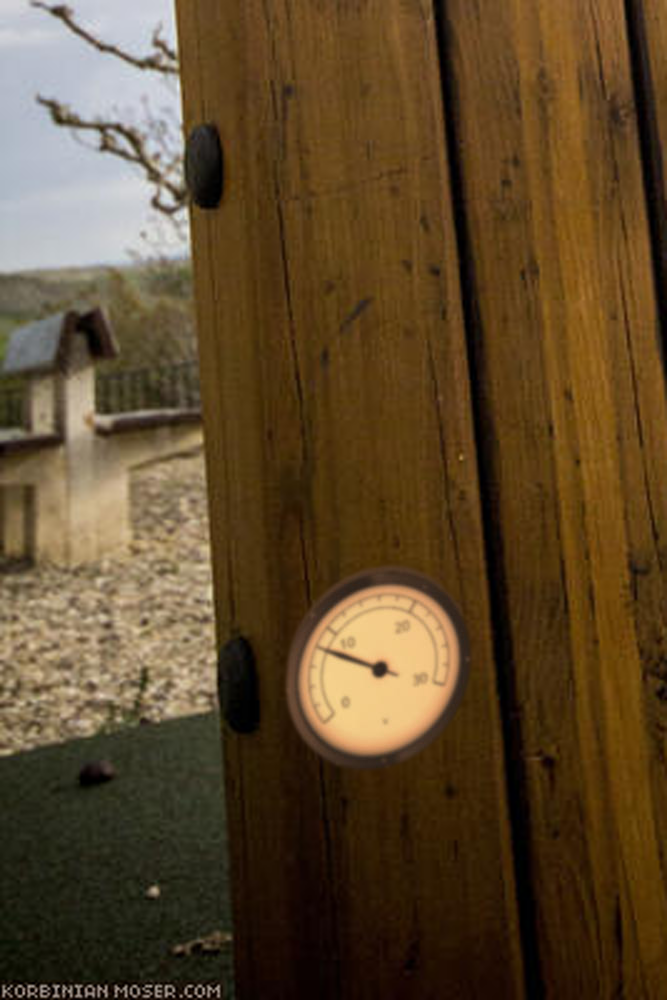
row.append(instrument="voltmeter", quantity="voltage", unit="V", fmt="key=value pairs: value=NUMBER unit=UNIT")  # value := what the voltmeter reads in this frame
value=8 unit=V
